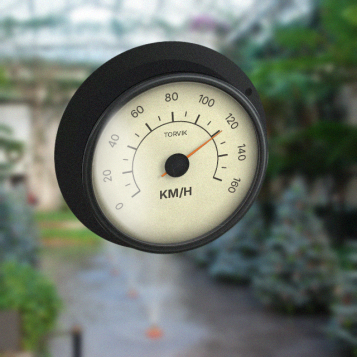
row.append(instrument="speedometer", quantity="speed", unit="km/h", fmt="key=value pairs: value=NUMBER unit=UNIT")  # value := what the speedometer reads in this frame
value=120 unit=km/h
